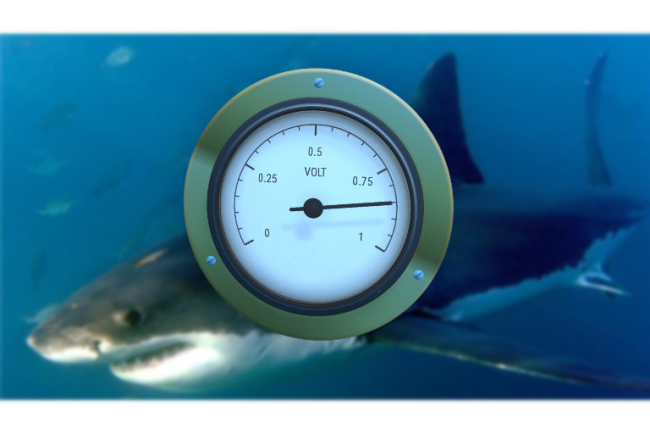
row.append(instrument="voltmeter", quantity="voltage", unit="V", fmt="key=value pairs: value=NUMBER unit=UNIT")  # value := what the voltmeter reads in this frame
value=0.85 unit=V
